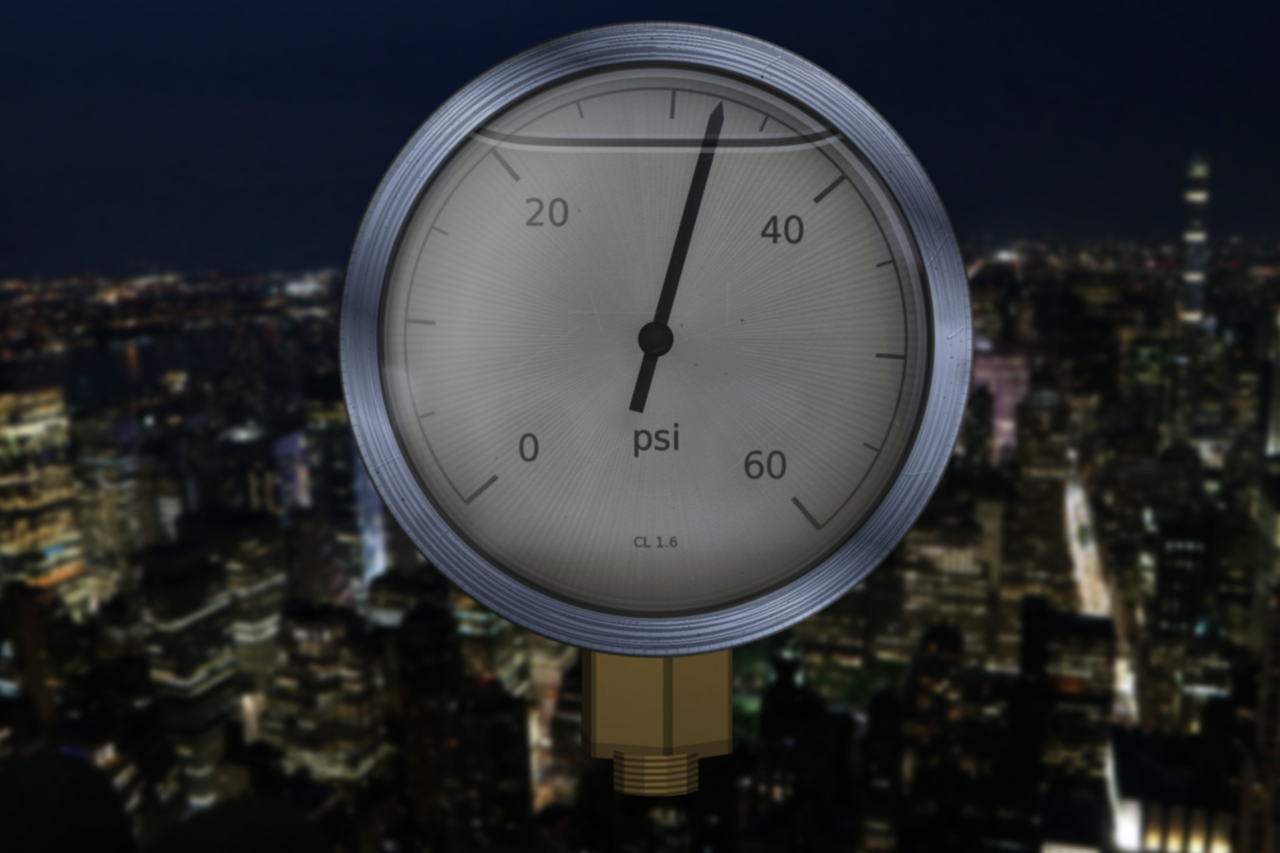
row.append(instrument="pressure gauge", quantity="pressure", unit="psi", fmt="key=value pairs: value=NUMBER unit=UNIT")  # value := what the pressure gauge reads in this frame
value=32.5 unit=psi
